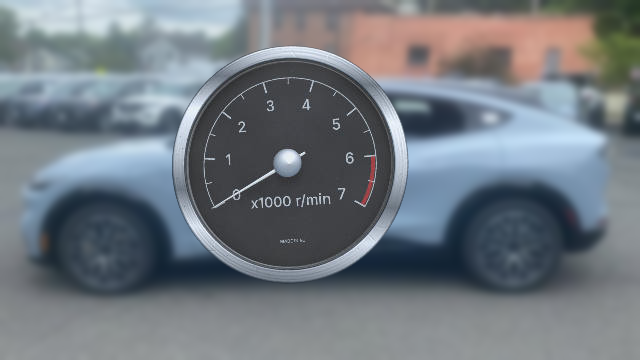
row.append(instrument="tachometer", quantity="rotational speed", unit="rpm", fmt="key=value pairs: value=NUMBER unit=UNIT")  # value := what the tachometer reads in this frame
value=0 unit=rpm
